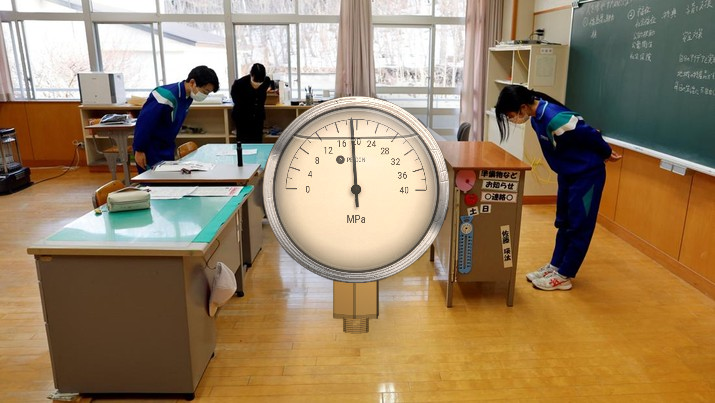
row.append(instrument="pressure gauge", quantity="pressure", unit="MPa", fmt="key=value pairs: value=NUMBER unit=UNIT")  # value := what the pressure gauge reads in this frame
value=19 unit=MPa
